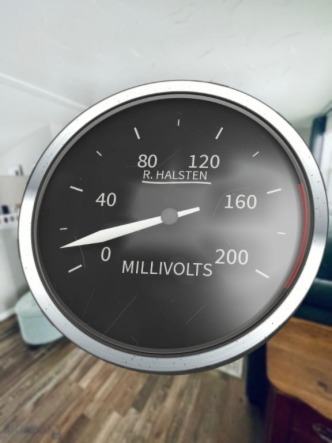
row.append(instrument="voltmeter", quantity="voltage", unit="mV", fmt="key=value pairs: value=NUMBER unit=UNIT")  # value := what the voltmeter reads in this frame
value=10 unit=mV
